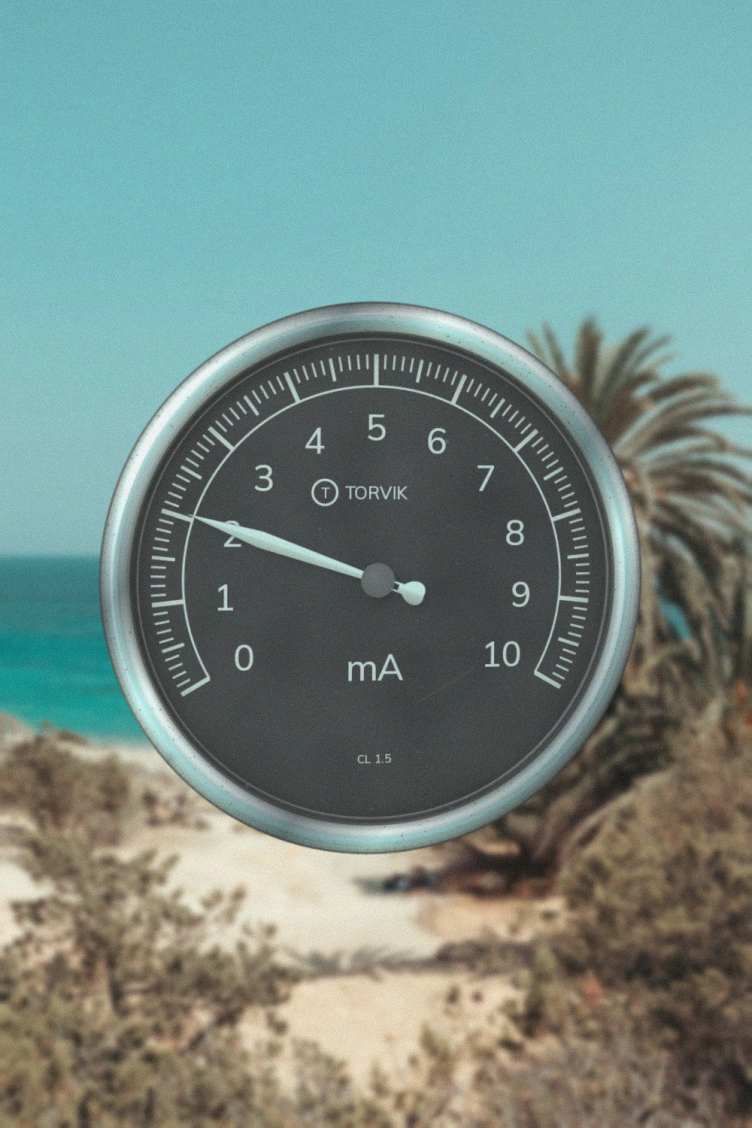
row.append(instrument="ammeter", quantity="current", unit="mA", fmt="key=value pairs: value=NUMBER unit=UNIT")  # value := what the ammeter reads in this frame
value=2.05 unit=mA
